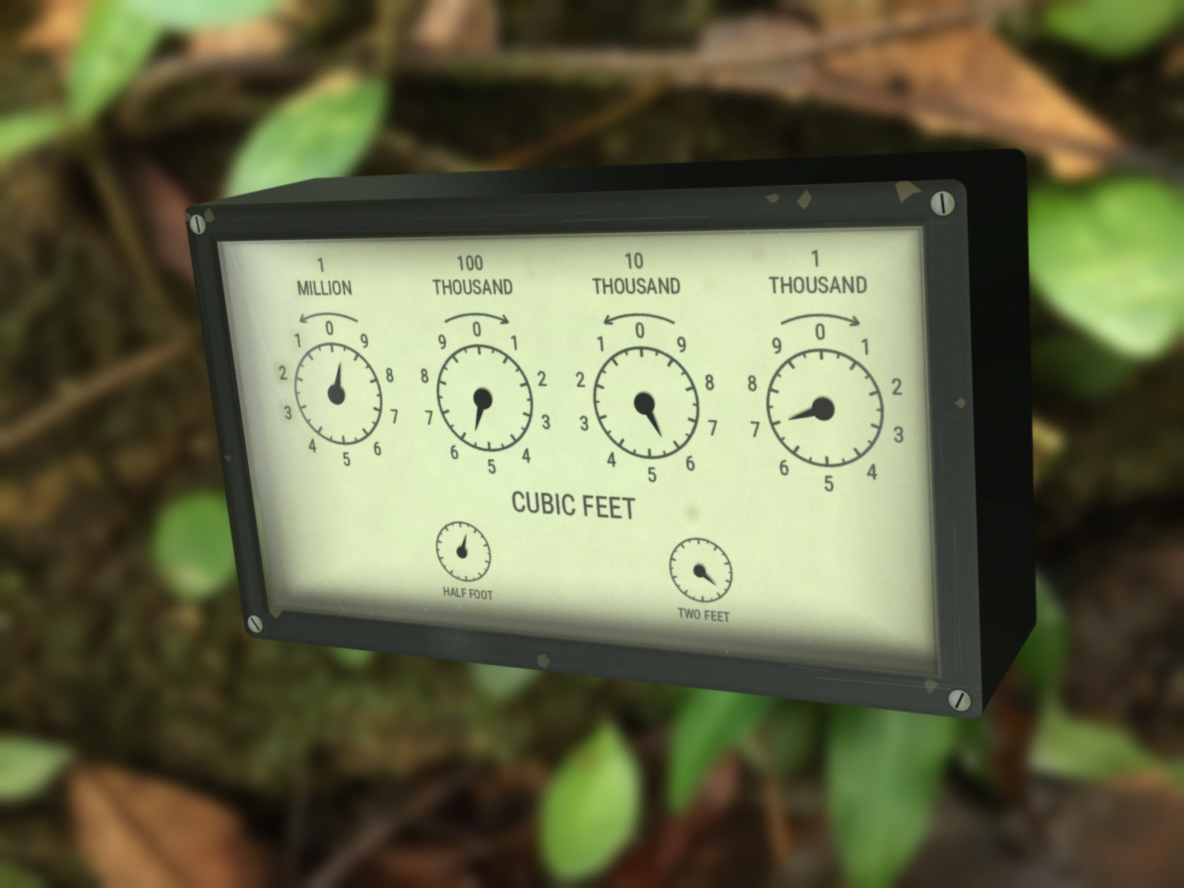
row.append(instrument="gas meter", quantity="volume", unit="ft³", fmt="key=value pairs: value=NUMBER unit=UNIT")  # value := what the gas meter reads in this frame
value=955700 unit=ft³
